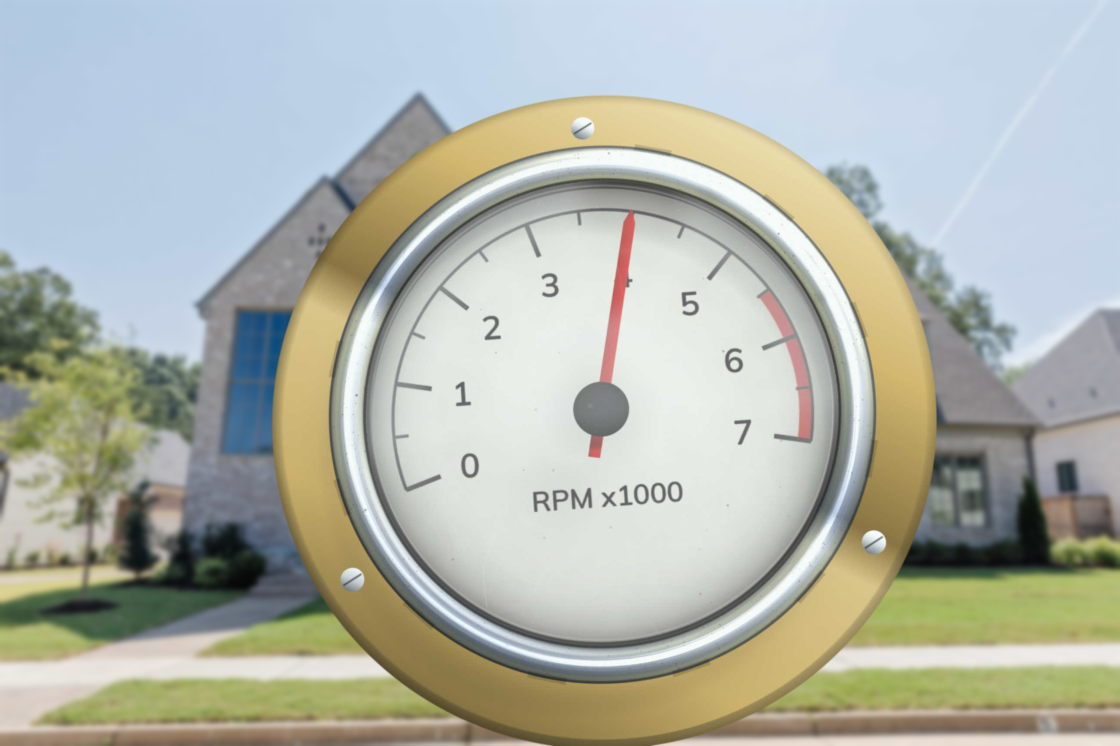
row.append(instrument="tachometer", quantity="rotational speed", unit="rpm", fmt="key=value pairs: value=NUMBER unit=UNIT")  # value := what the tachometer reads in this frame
value=4000 unit=rpm
